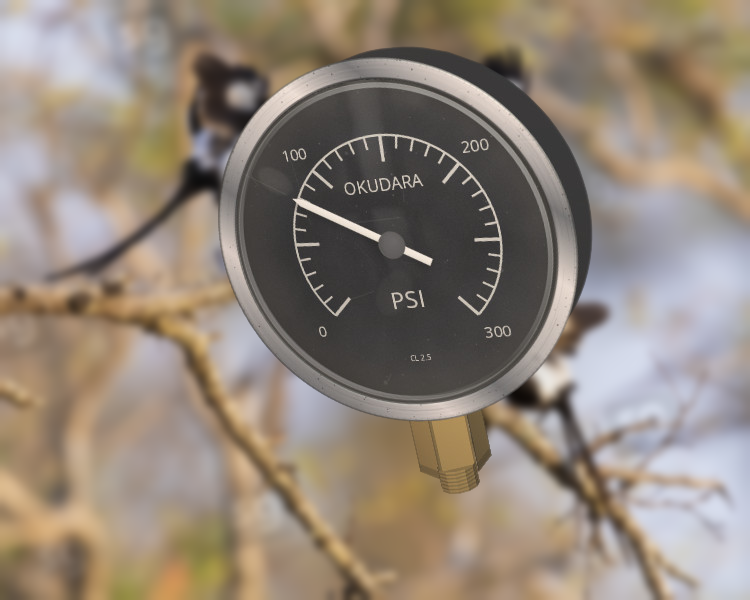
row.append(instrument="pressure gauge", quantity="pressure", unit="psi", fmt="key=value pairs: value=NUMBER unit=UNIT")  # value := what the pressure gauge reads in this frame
value=80 unit=psi
